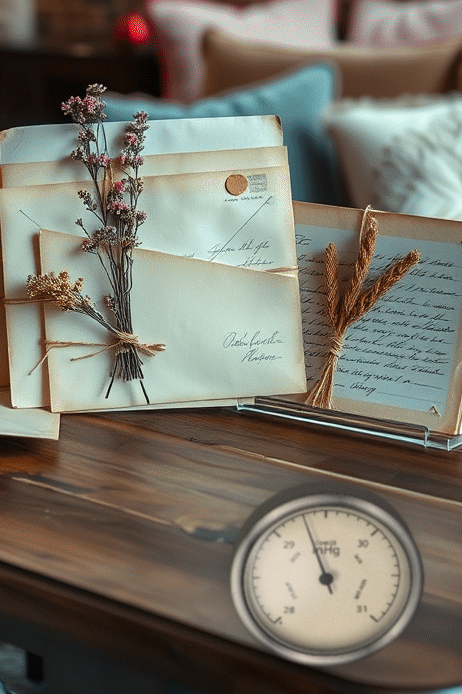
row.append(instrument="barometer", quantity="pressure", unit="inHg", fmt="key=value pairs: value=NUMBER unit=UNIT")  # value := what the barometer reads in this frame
value=29.3 unit=inHg
